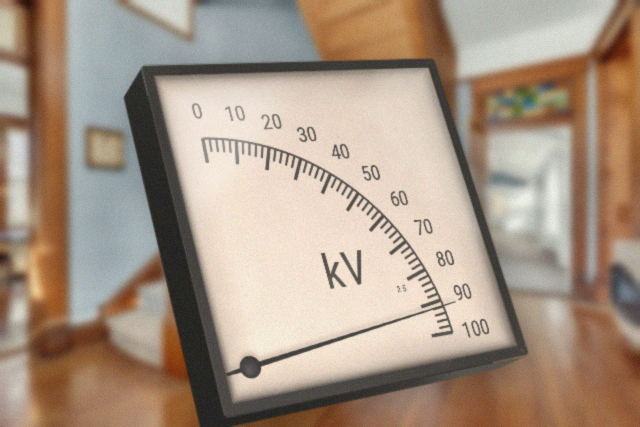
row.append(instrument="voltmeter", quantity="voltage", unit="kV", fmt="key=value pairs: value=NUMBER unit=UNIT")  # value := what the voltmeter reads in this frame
value=92 unit=kV
